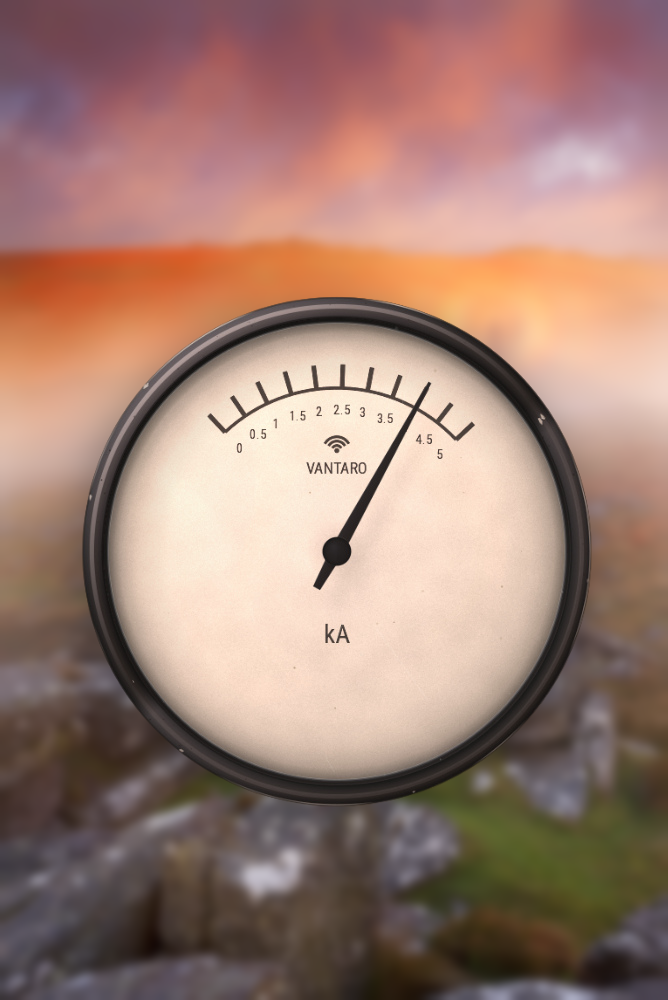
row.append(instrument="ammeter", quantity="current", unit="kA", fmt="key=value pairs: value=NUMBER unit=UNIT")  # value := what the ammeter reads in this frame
value=4 unit=kA
